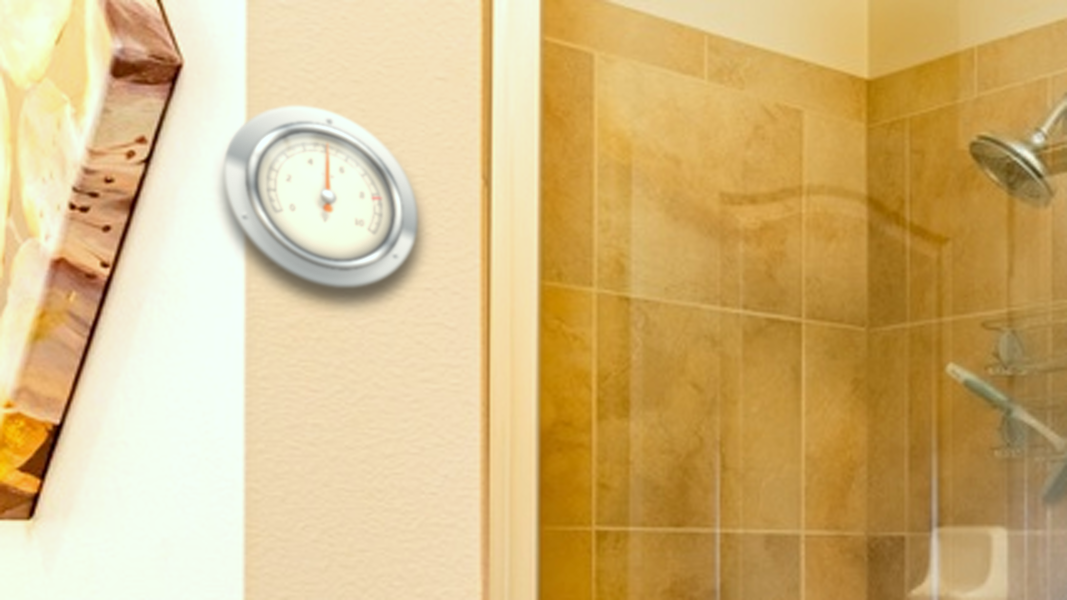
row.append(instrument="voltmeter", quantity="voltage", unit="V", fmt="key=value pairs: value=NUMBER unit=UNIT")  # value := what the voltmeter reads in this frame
value=5 unit=V
